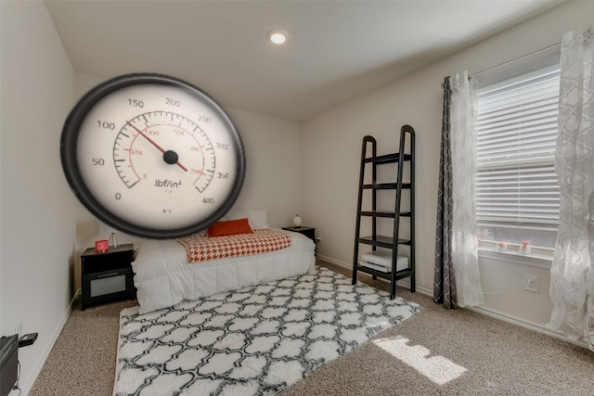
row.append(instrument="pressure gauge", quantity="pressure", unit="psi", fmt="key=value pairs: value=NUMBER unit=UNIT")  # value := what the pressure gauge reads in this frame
value=120 unit=psi
